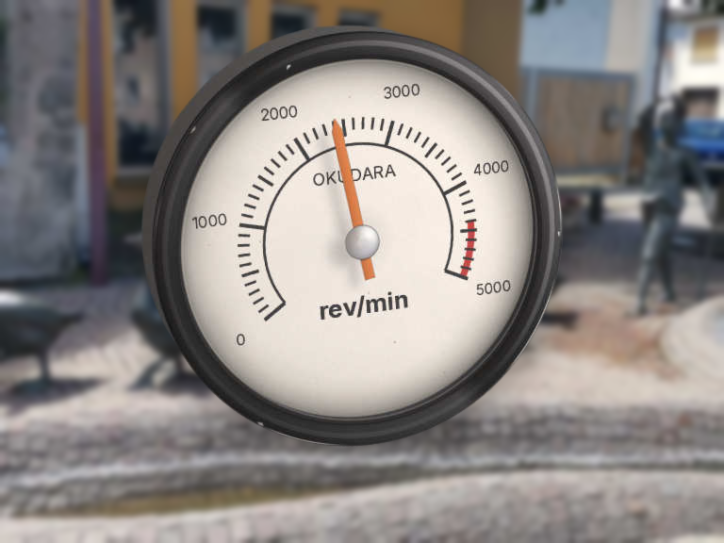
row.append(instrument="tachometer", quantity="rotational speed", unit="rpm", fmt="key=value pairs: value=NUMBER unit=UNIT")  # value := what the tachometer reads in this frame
value=2400 unit=rpm
